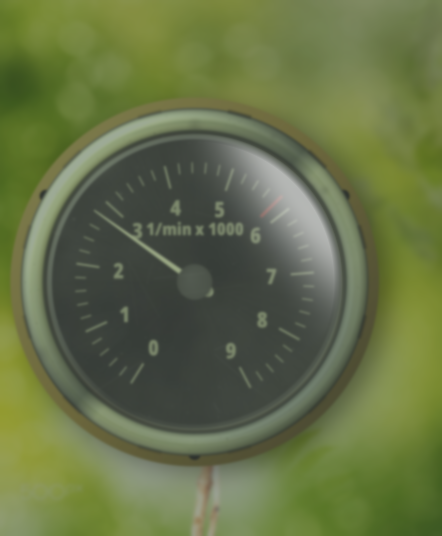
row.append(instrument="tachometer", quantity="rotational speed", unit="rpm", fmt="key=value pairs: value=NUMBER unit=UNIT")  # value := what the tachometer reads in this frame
value=2800 unit=rpm
